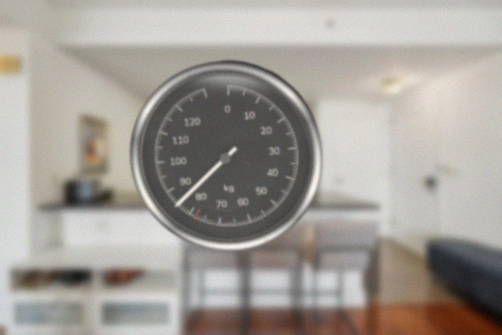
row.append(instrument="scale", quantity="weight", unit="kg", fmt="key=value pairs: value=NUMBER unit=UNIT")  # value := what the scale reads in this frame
value=85 unit=kg
